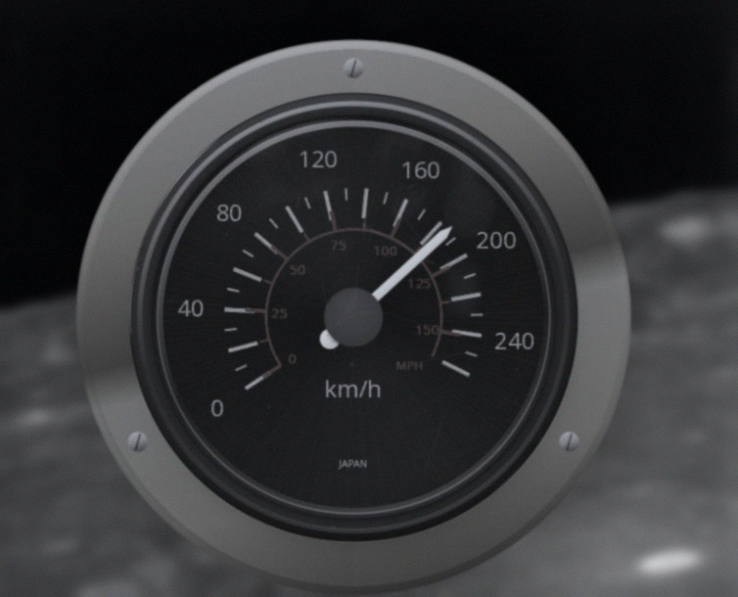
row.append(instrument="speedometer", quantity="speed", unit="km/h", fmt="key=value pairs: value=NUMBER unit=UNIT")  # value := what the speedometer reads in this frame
value=185 unit=km/h
